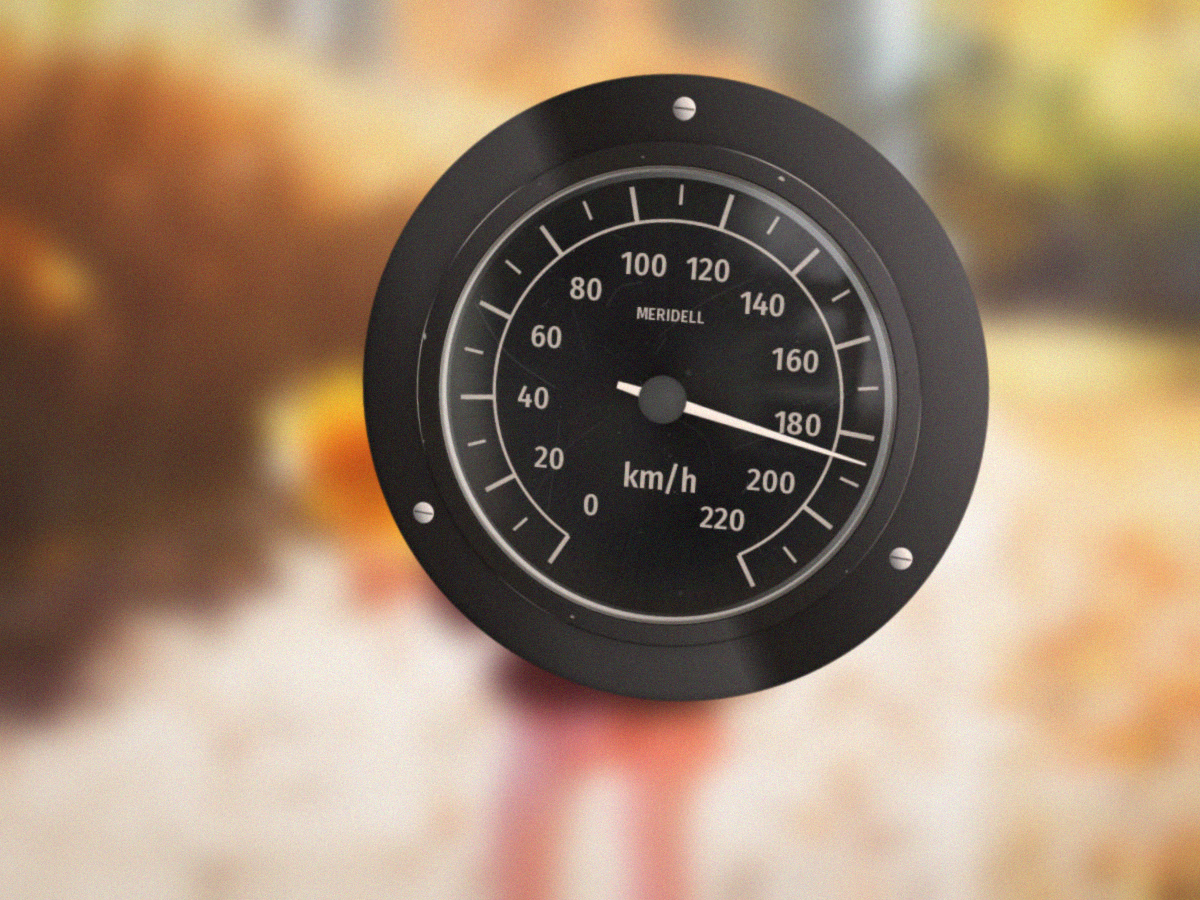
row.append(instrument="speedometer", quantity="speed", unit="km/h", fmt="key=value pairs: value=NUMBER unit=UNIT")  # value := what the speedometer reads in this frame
value=185 unit=km/h
